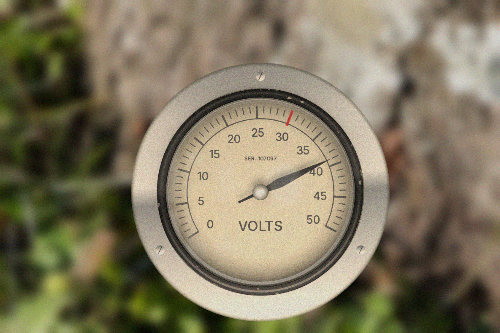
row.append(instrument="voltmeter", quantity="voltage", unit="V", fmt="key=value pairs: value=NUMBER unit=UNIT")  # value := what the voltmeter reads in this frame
value=39 unit=V
